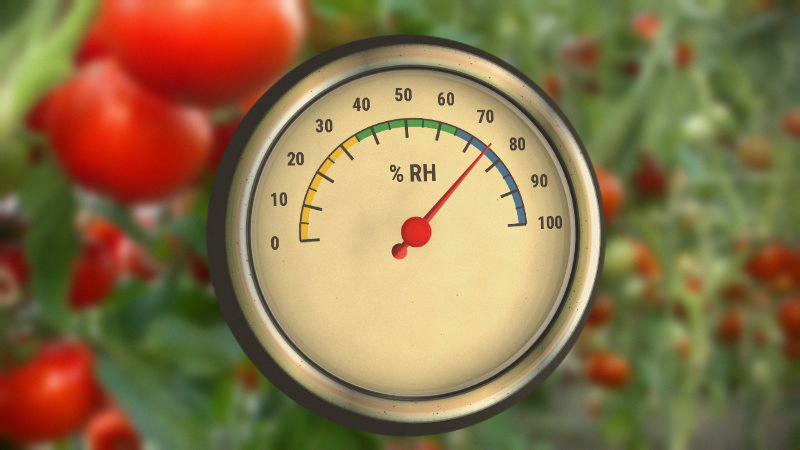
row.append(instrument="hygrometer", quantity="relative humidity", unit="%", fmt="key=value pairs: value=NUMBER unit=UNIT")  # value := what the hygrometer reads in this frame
value=75 unit=%
